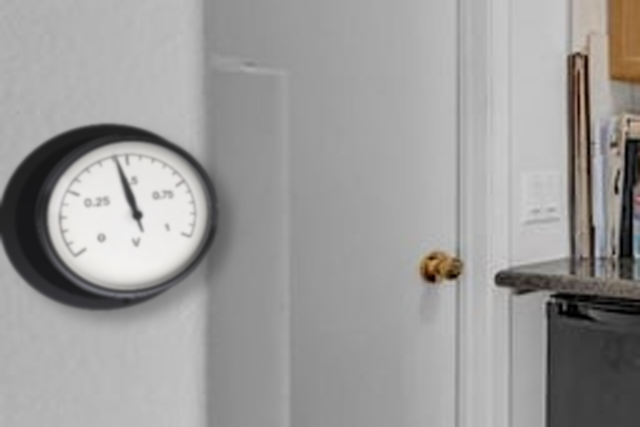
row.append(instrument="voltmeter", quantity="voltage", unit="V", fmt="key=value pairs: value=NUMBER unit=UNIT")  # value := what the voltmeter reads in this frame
value=0.45 unit=V
